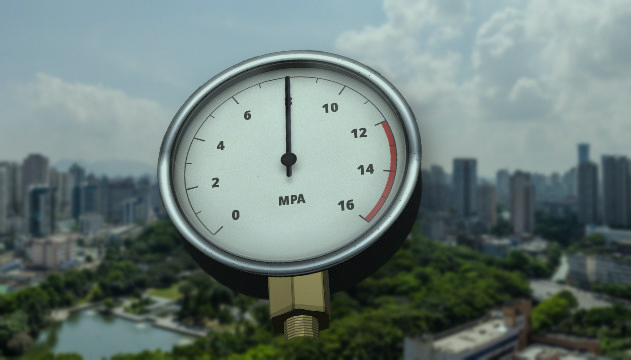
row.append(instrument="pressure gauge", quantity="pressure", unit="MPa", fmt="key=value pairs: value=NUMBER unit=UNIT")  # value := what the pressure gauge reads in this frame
value=8 unit=MPa
